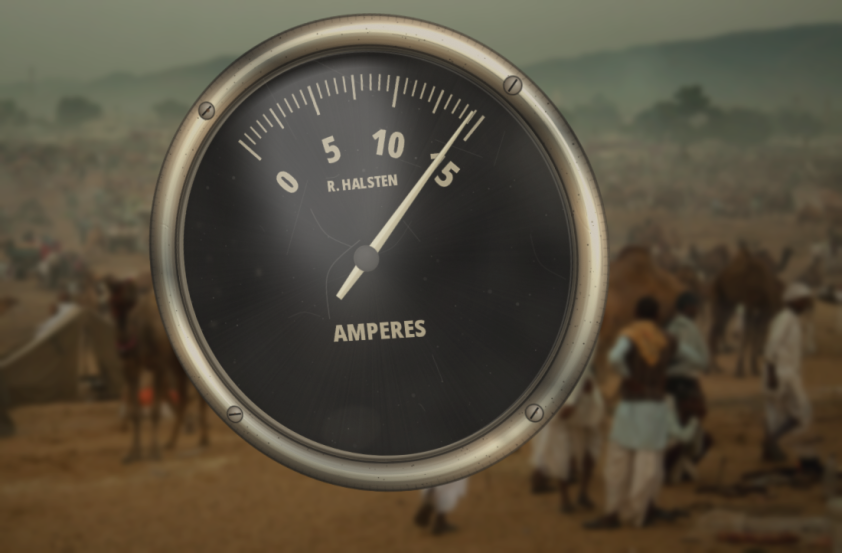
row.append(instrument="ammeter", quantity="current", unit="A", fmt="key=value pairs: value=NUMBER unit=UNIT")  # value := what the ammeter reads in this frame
value=14.5 unit=A
